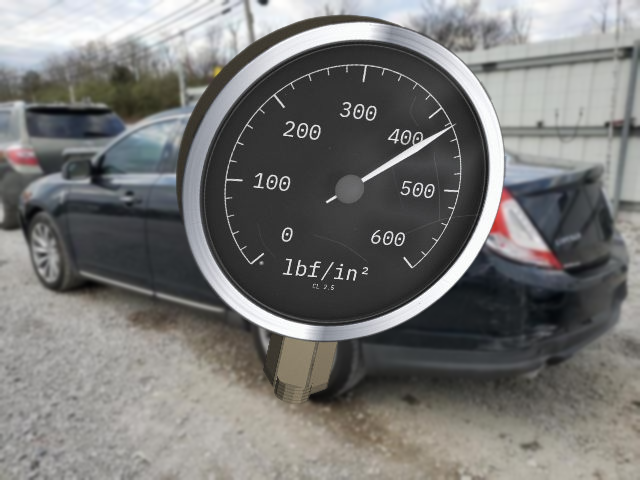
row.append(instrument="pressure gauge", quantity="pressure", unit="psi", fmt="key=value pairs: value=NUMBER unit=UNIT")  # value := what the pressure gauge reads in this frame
value=420 unit=psi
